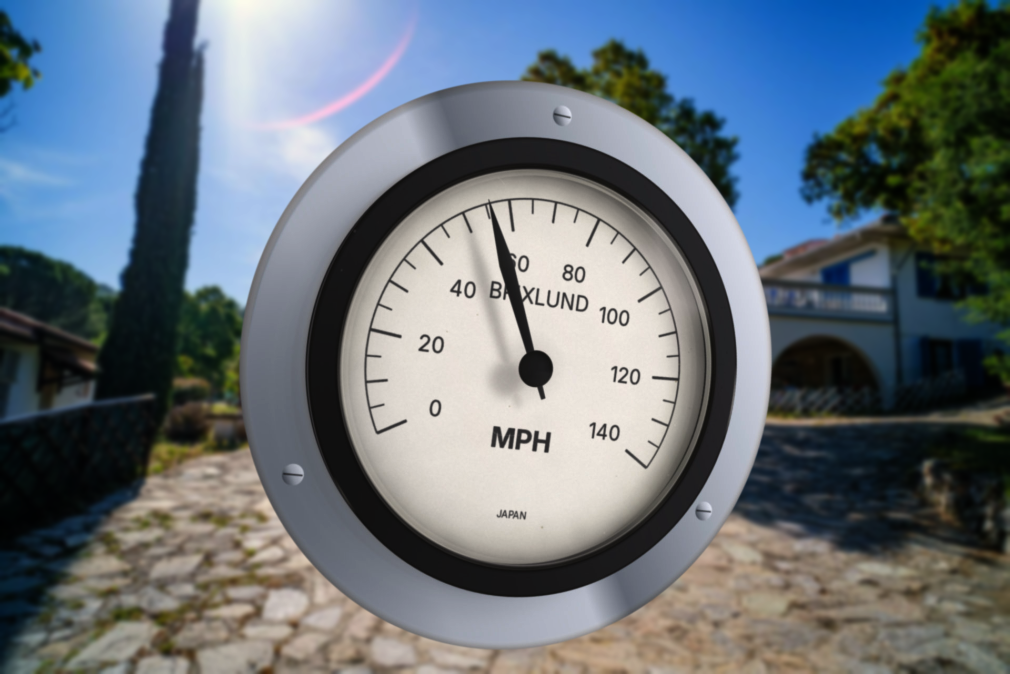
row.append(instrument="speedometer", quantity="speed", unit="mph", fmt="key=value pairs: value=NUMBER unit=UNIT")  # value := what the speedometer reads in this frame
value=55 unit=mph
